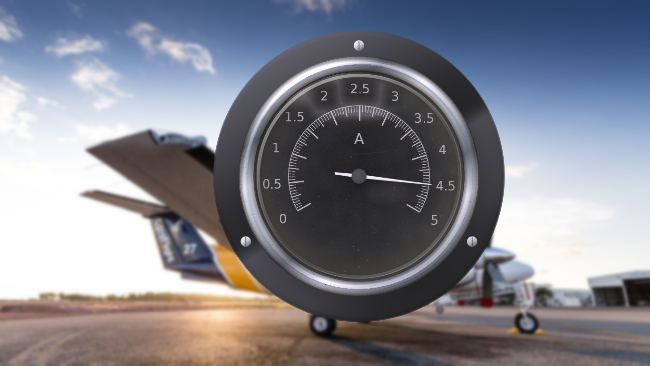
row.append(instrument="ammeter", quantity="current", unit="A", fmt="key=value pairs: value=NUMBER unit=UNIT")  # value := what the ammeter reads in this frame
value=4.5 unit=A
